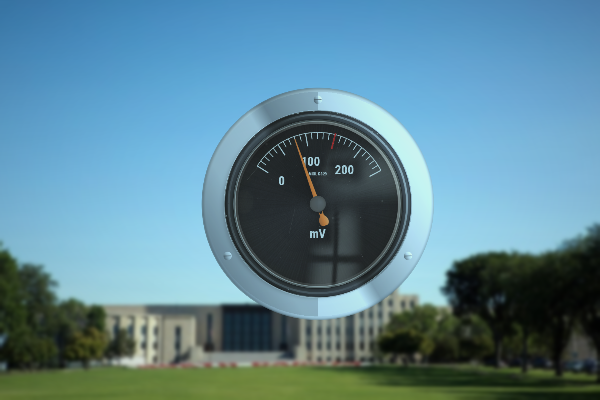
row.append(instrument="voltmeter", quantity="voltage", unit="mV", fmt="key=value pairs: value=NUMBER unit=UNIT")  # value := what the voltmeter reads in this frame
value=80 unit=mV
